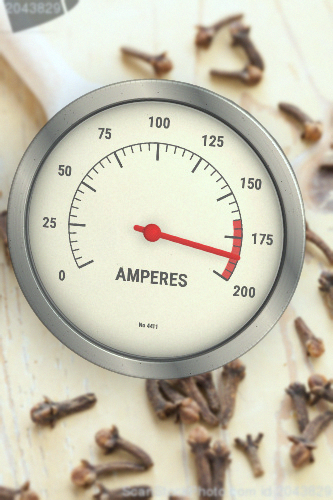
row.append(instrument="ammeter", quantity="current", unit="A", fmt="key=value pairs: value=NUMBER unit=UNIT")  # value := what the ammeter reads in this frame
value=185 unit=A
